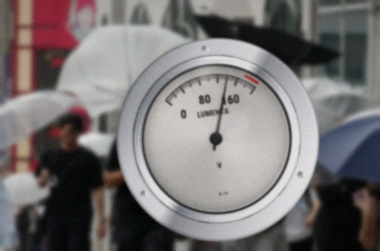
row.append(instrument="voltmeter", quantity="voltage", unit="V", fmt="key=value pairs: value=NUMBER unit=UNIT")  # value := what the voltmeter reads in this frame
value=140 unit=V
